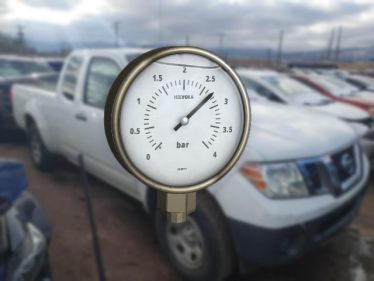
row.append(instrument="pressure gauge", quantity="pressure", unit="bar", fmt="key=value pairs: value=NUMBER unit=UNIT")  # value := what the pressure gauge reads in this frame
value=2.7 unit=bar
